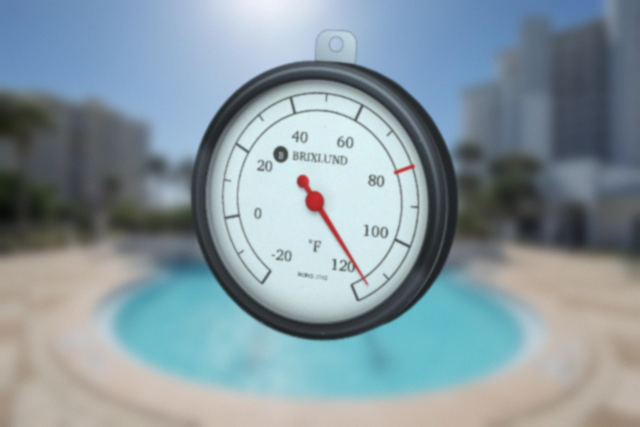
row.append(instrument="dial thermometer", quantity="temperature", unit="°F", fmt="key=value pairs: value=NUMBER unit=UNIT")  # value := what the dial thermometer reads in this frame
value=115 unit=°F
